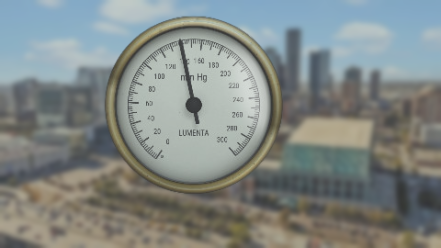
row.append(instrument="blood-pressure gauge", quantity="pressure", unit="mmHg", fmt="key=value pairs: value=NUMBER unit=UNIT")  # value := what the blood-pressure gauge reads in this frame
value=140 unit=mmHg
